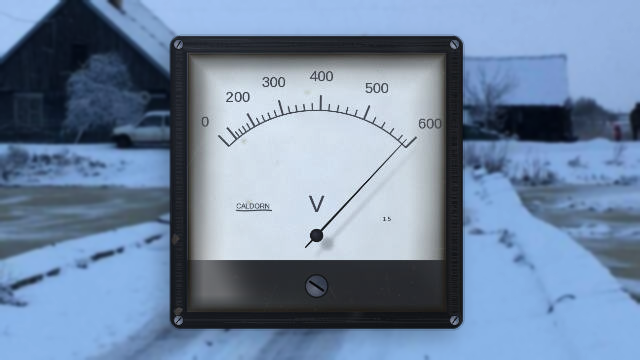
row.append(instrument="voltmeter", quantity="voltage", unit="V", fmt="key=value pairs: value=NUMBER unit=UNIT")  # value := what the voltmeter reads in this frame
value=590 unit=V
